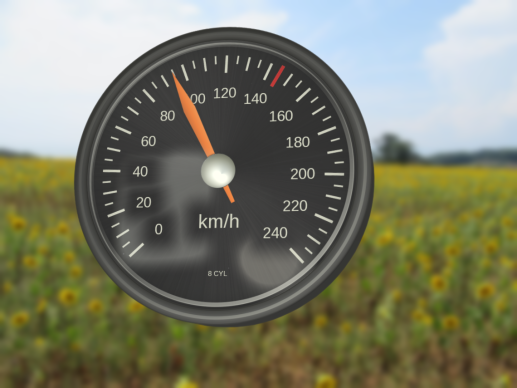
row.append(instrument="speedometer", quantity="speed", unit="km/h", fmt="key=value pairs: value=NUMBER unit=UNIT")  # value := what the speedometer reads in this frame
value=95 unit=km/h
